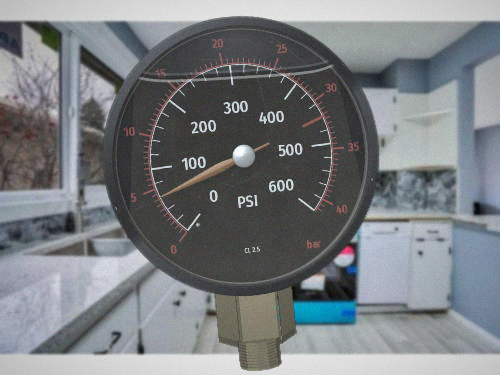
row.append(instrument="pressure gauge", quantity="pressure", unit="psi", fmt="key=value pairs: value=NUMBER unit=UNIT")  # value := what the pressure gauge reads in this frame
value=60 unit=psi
